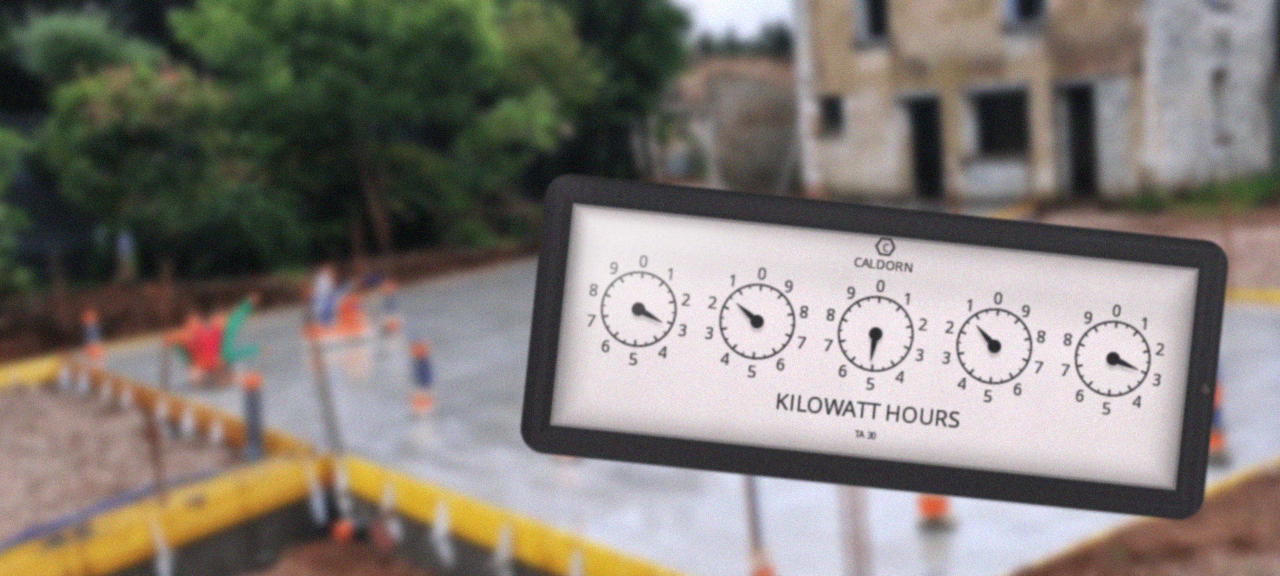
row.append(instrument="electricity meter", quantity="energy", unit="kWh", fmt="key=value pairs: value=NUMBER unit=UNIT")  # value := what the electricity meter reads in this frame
value=31513 unit=kWh
